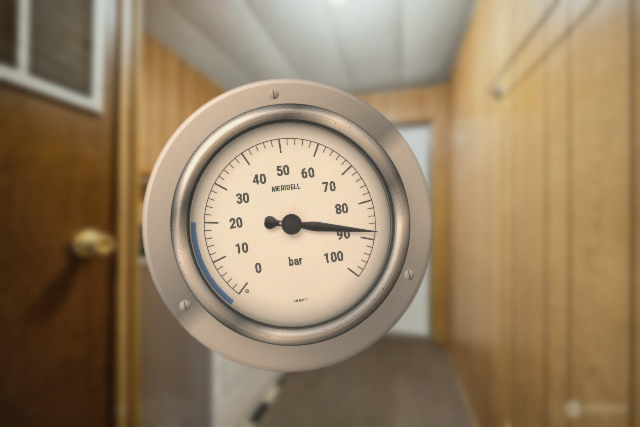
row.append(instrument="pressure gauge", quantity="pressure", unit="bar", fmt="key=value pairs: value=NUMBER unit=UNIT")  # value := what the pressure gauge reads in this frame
value=88 unit=bar
